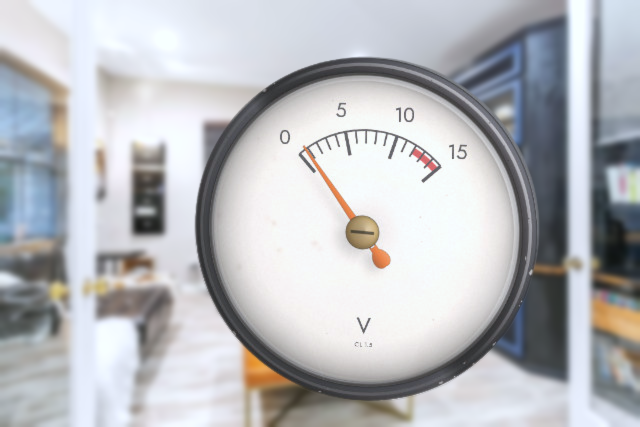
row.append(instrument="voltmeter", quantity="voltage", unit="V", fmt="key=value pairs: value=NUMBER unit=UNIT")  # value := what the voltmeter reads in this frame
value=1 unit=V
